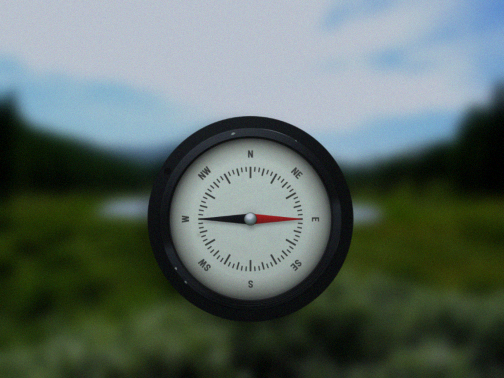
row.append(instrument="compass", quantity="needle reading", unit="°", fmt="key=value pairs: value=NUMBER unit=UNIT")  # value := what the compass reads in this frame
value=90 unit=°
